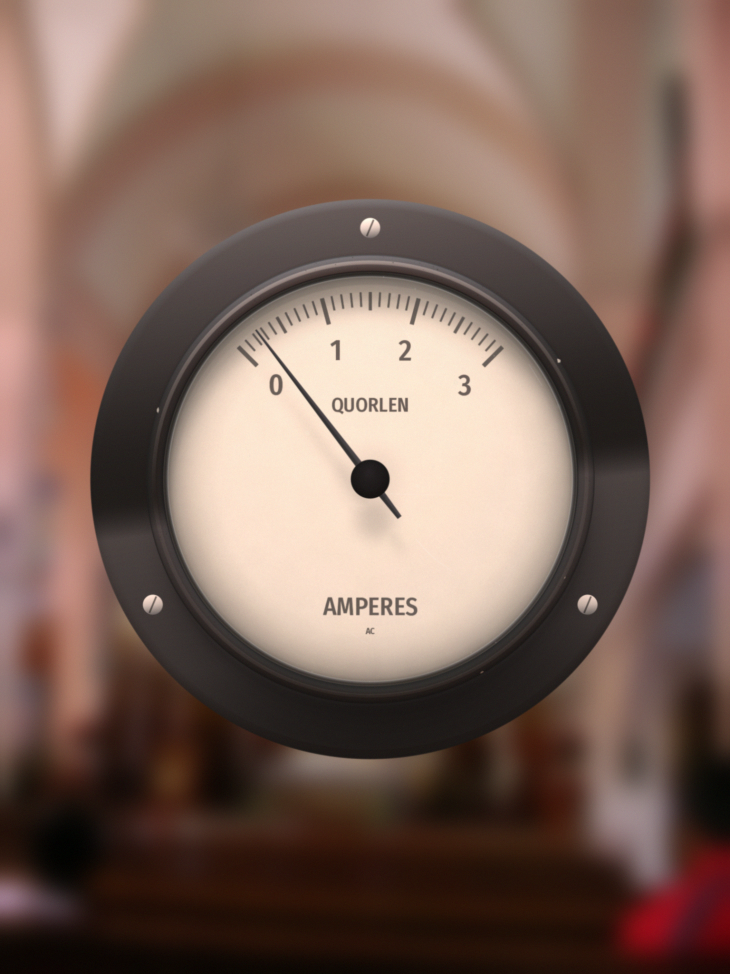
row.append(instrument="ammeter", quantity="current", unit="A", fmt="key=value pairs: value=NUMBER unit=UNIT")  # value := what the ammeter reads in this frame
value=0.25 unit=A
